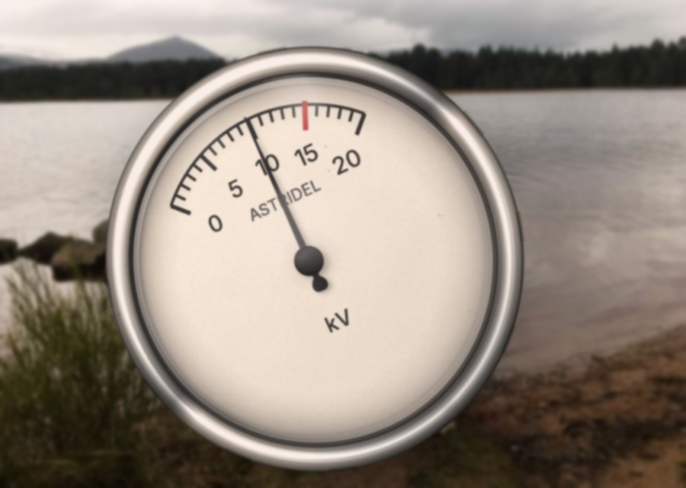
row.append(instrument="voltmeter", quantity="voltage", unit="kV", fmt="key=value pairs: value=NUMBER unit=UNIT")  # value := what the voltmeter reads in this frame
value=10 unit=kV
